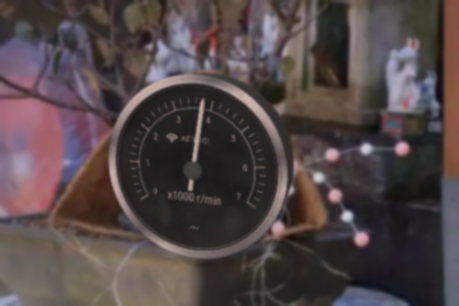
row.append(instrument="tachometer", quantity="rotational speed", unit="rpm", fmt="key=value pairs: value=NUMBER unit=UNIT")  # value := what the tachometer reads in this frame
value=3800 unit=rpm
